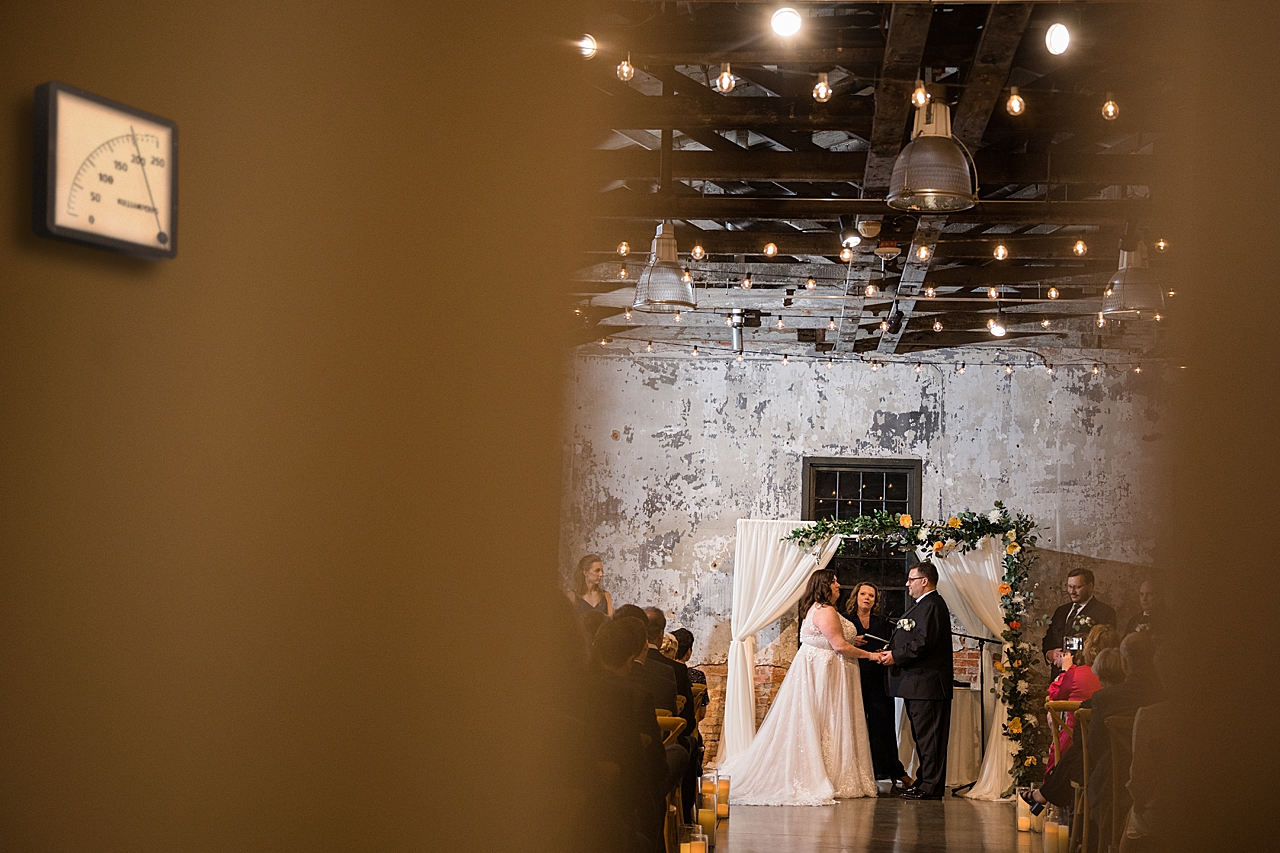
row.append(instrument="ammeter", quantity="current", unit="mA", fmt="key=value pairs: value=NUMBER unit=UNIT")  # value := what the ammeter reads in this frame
value=200 unit=mA
